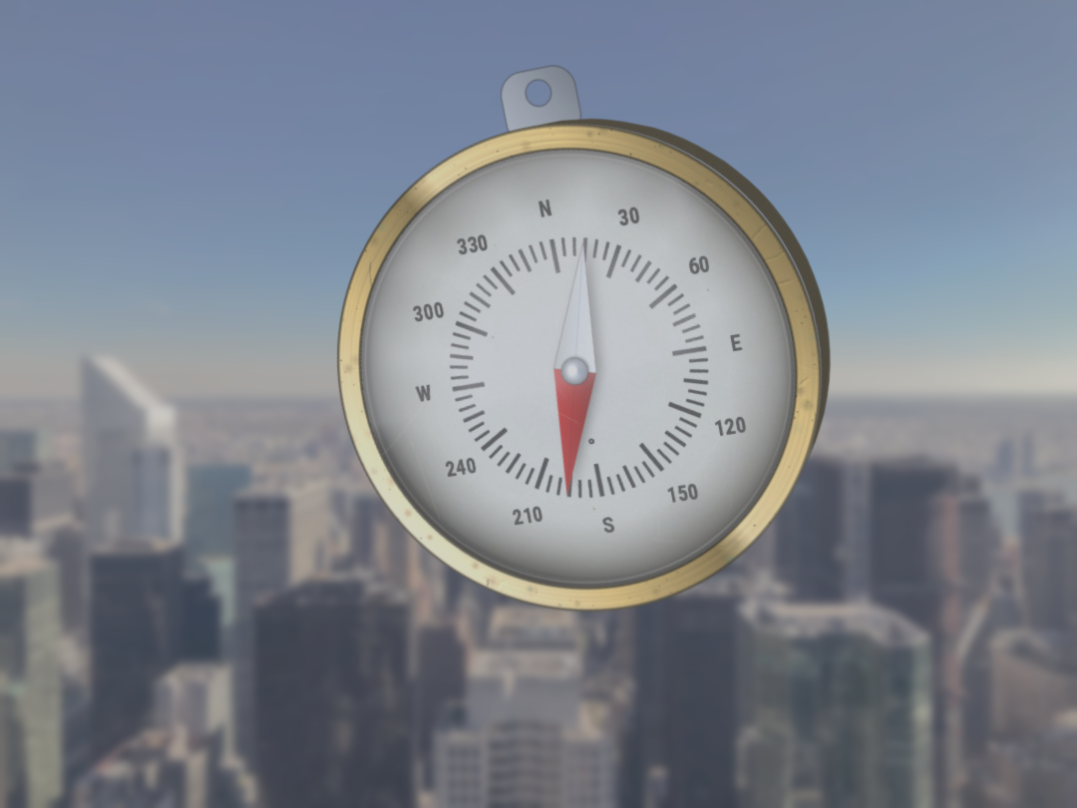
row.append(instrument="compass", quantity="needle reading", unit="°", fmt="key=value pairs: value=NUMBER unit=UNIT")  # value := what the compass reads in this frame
value=195 unit=°
